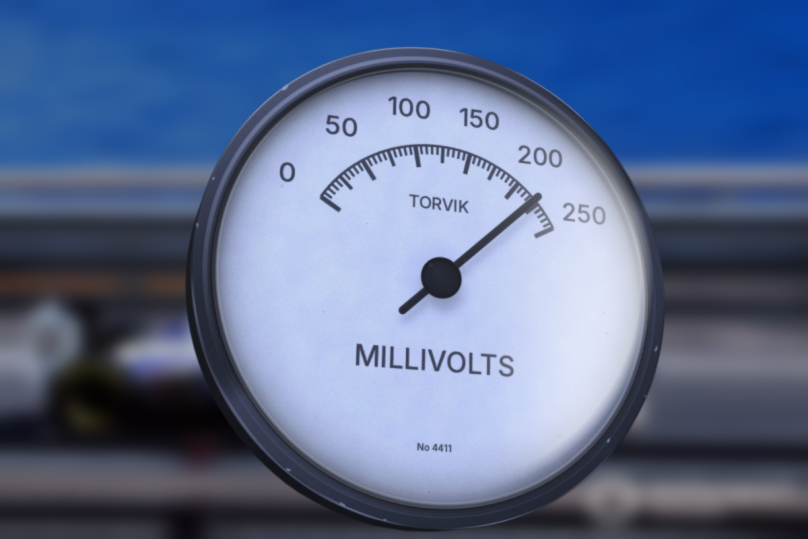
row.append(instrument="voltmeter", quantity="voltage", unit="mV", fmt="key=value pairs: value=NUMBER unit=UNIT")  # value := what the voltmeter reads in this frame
value=220 unit=mV
